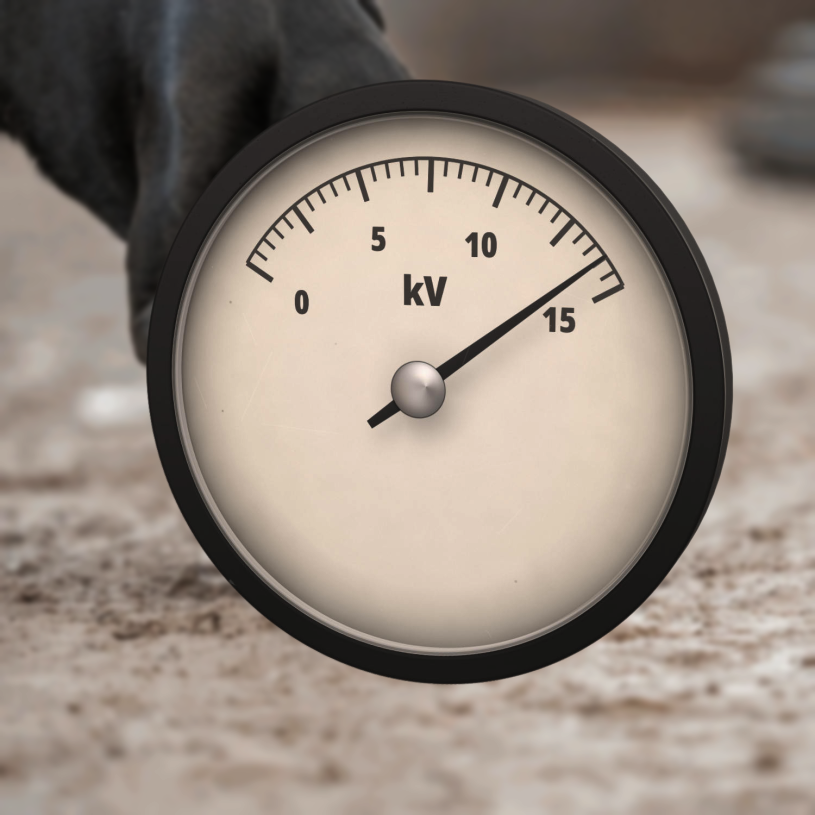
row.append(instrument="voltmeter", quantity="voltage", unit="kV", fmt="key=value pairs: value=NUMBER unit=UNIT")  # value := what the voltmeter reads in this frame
value=14 unit=kV
